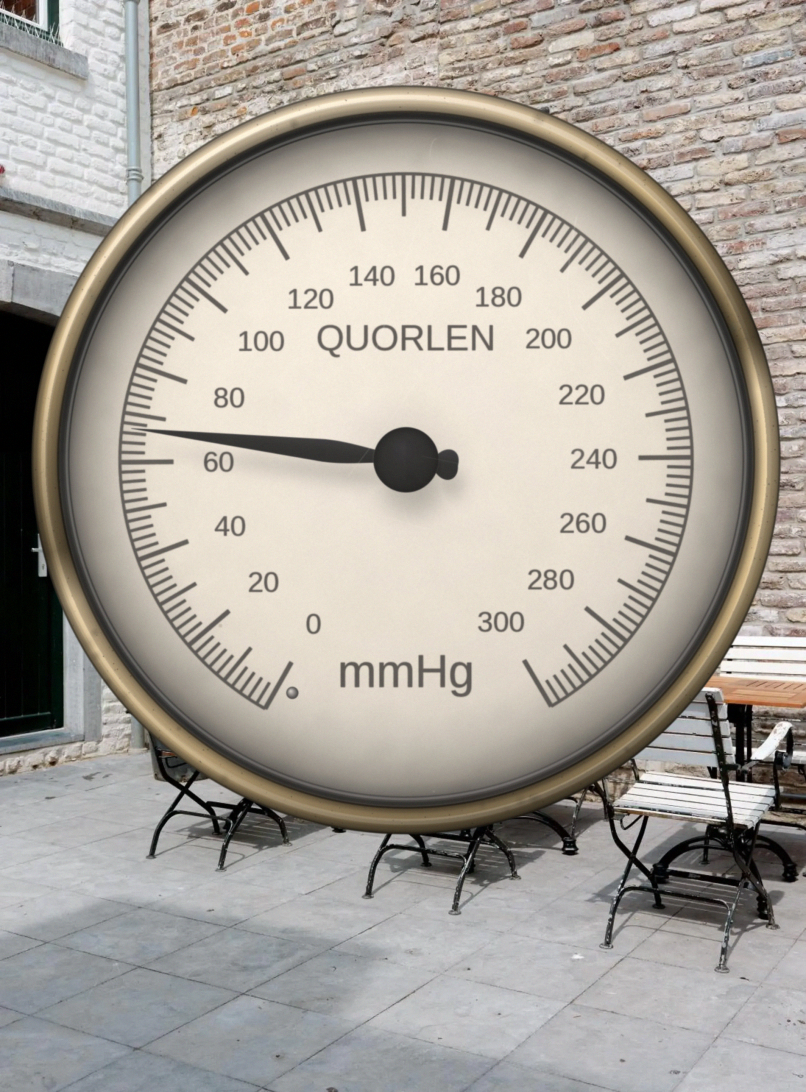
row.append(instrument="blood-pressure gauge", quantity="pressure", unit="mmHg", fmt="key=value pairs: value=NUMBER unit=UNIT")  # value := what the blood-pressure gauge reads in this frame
value=67 unit=mmHg
